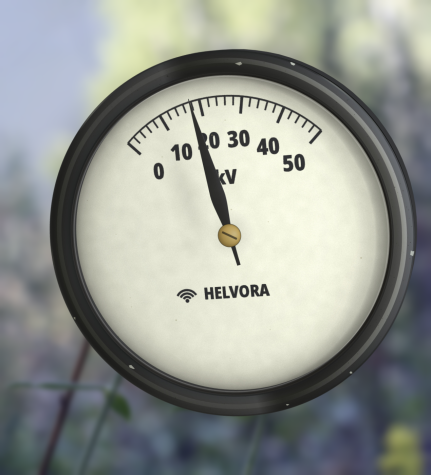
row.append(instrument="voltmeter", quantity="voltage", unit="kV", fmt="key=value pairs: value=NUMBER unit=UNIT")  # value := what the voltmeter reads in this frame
value=18 unit=kV
